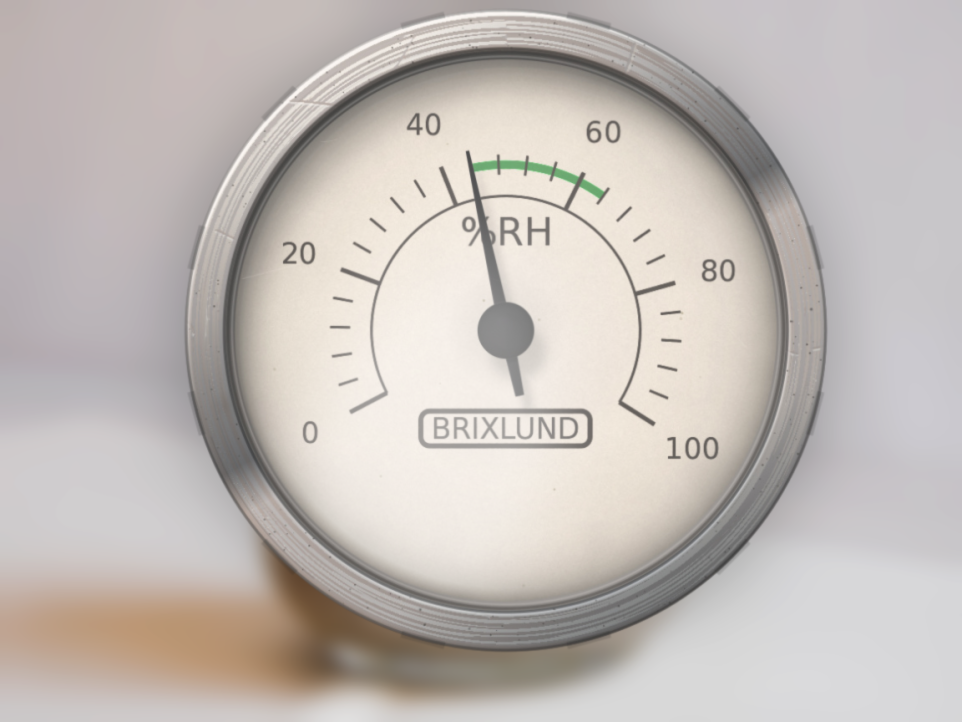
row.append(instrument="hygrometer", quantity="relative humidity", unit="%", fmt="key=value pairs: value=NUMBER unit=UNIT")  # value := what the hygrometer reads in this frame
value=44 unit=%
